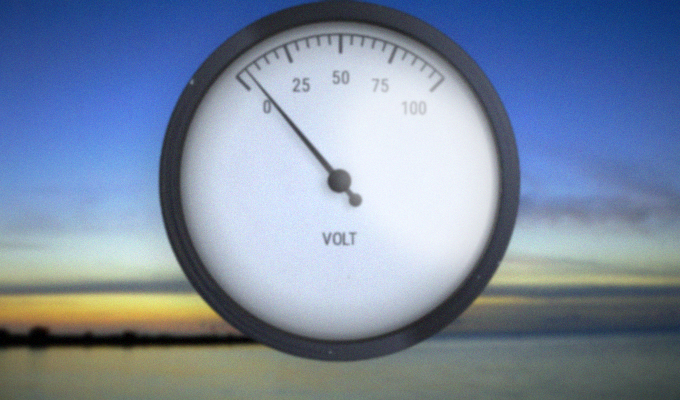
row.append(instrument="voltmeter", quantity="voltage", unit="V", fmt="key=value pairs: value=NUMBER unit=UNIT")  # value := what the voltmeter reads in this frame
value=5 unit=V
